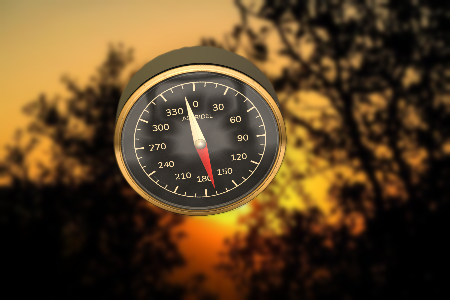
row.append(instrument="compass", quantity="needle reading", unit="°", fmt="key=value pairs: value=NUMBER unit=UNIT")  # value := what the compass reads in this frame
value=170 unit=°
